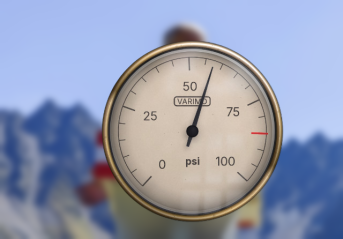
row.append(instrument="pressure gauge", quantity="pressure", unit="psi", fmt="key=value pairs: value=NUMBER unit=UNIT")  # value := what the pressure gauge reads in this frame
value=57.5 unit=psi
